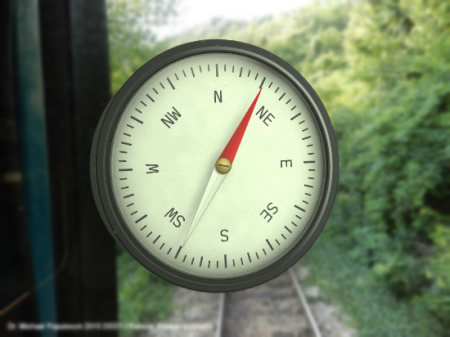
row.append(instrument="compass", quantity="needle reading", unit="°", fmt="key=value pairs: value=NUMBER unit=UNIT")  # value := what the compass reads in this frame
value=30 unit=°
